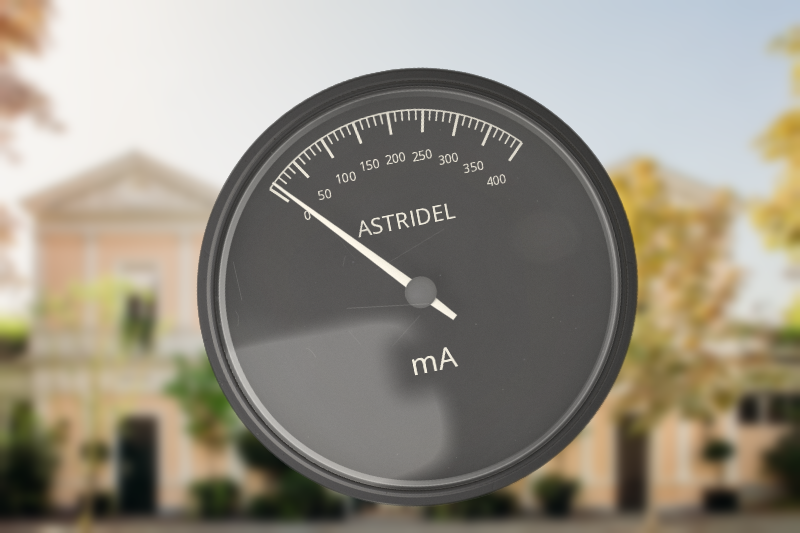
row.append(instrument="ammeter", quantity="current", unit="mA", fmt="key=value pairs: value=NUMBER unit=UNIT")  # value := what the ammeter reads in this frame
value=10 unit=mA
